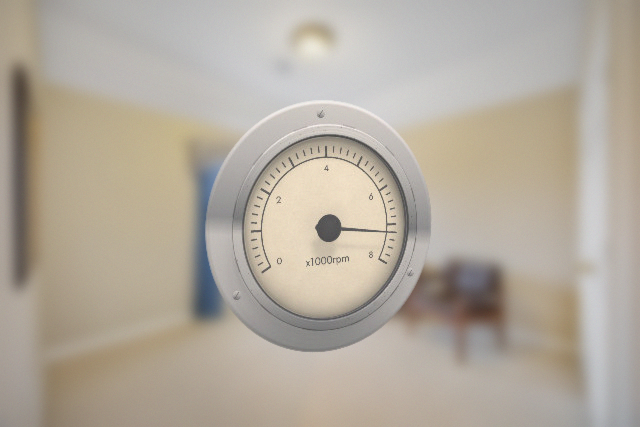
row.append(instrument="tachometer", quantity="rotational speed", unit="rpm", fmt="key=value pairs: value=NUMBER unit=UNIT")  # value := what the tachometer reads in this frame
value=7200 unit=rpm
